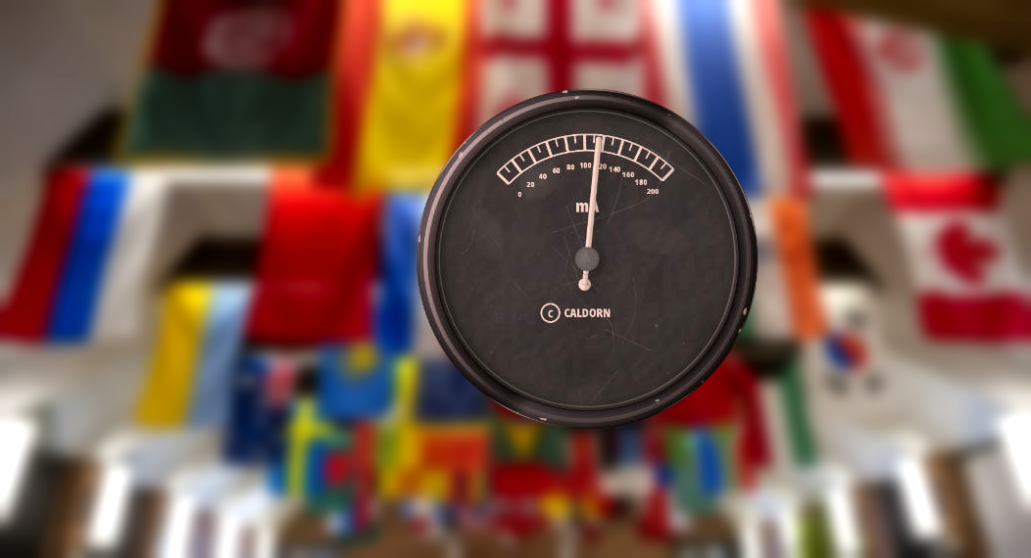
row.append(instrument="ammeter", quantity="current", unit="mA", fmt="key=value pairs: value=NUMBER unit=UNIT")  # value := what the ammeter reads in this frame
value=115 unit=mA
